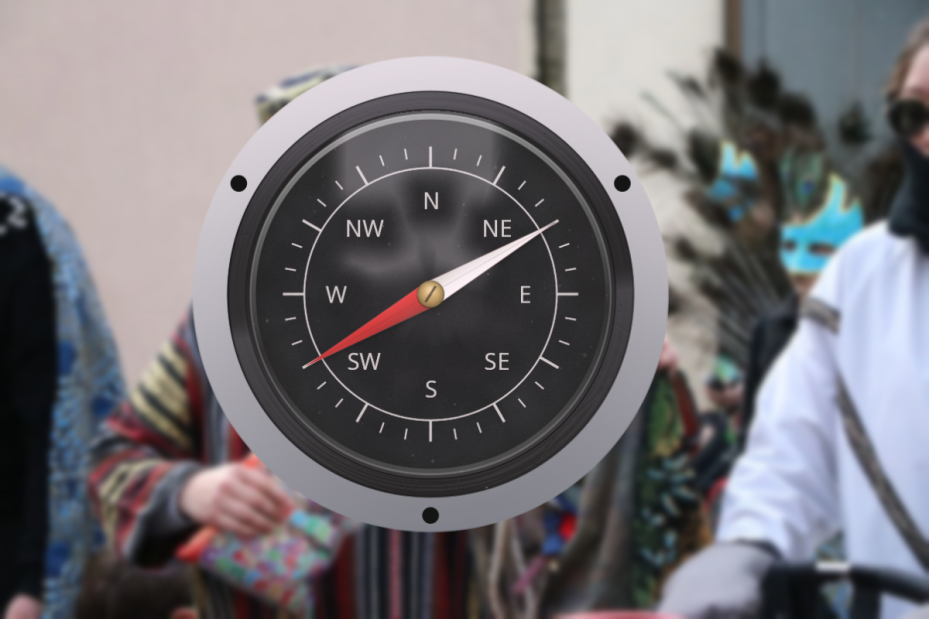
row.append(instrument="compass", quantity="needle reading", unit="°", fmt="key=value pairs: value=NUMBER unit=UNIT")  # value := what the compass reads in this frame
value=240 unit=°
